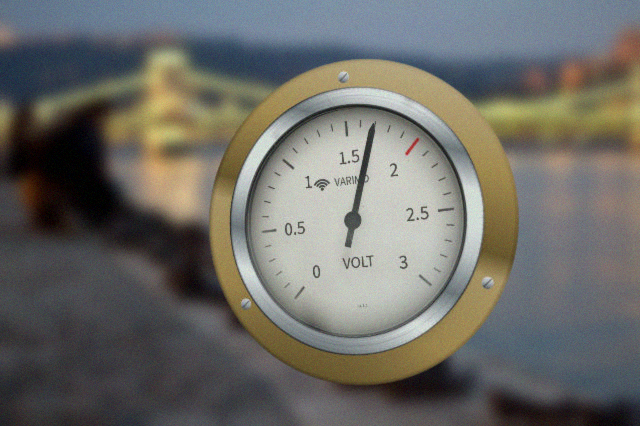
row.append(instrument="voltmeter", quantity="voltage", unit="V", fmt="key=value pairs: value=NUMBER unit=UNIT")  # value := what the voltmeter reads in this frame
value=1.7 unit=V
